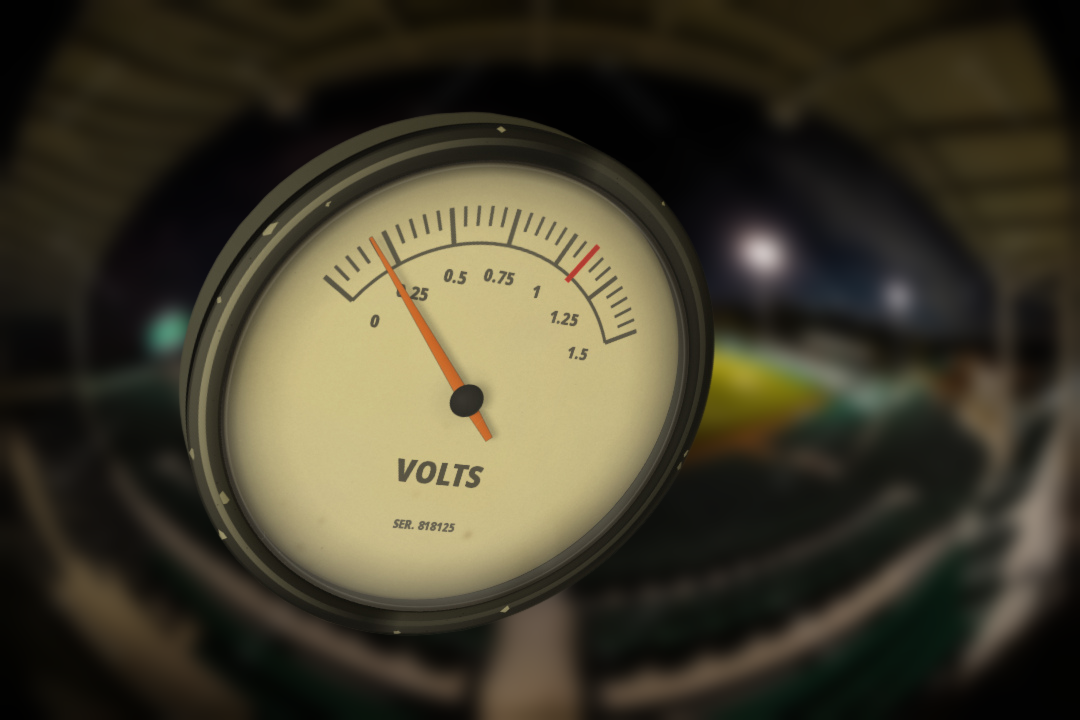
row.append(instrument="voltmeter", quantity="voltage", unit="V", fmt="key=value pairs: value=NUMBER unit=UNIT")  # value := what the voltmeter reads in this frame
value=0.2 unit=V
